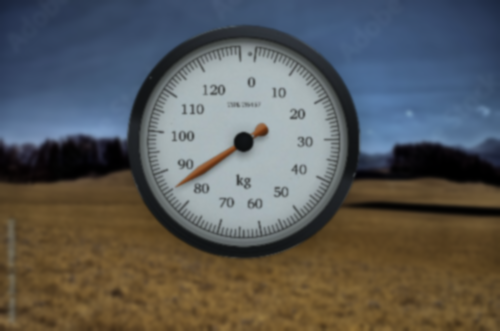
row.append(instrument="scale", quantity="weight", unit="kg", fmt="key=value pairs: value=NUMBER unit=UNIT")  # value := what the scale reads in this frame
value=85 unit=kg
